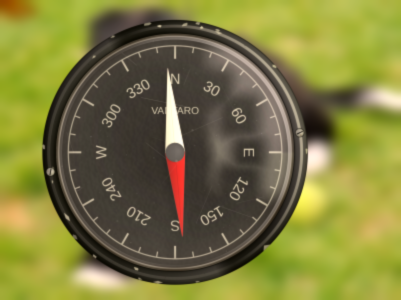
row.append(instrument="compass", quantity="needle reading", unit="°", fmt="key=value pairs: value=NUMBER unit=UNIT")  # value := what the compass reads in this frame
value=175 unit=°
